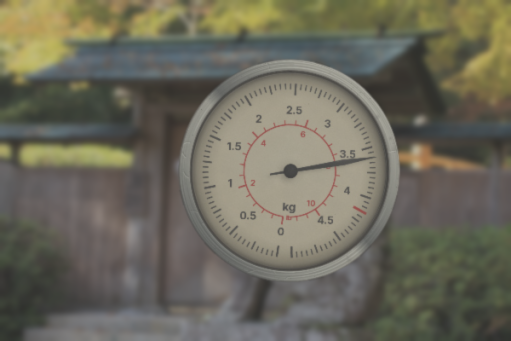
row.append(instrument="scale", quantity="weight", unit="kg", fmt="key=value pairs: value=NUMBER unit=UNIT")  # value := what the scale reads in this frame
value=3.6 unit=kg
